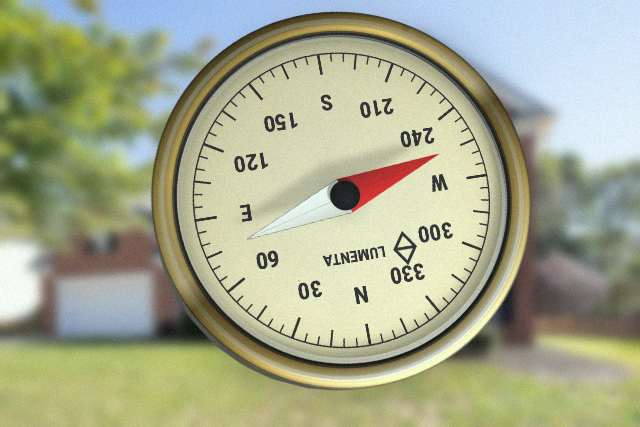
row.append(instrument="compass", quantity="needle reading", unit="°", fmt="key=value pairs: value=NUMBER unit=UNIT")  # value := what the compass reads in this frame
value=255 unit=°
